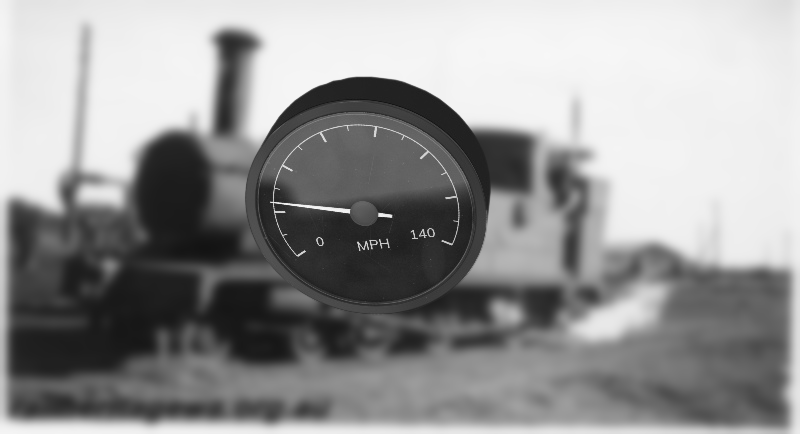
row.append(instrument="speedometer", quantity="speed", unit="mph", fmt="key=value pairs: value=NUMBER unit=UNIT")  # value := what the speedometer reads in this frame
value=25 unit=mph
